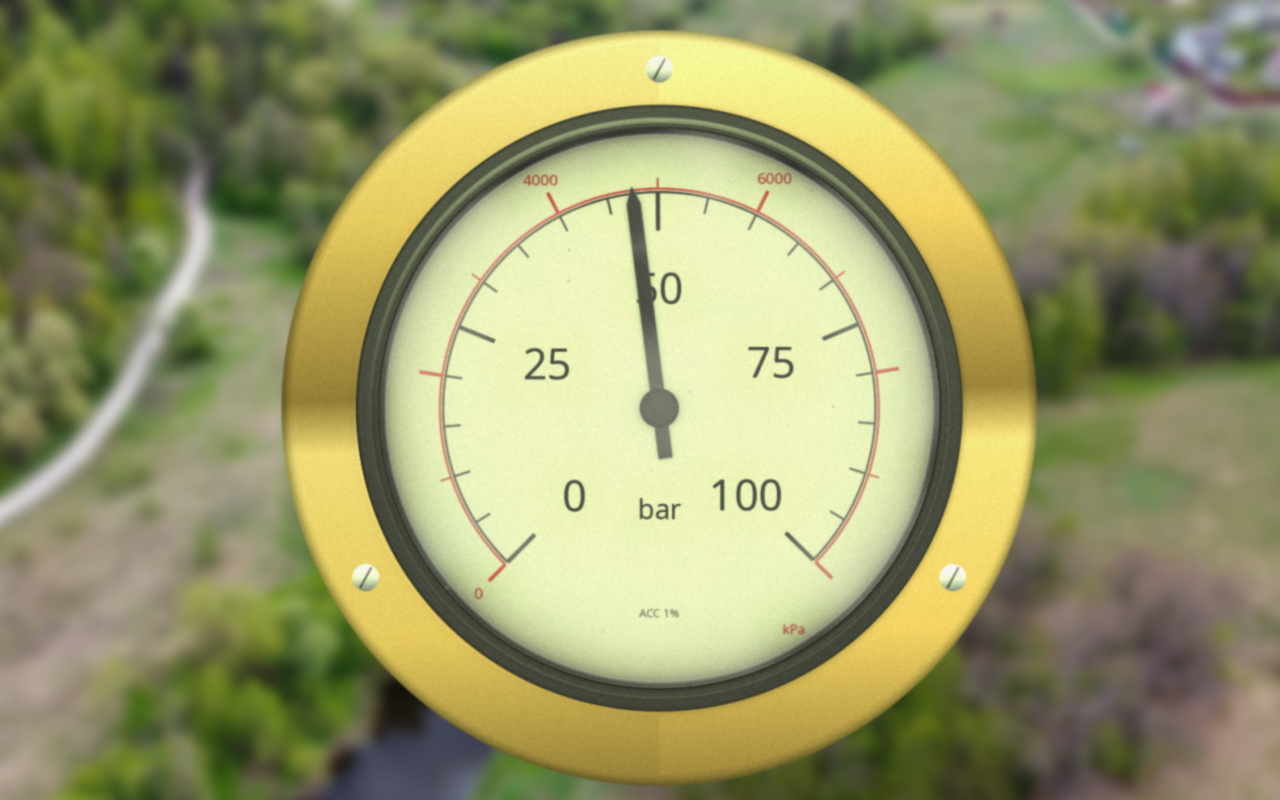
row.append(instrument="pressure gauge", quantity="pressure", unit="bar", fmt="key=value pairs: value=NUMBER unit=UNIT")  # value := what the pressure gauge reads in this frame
value=47.5 unit=bar
